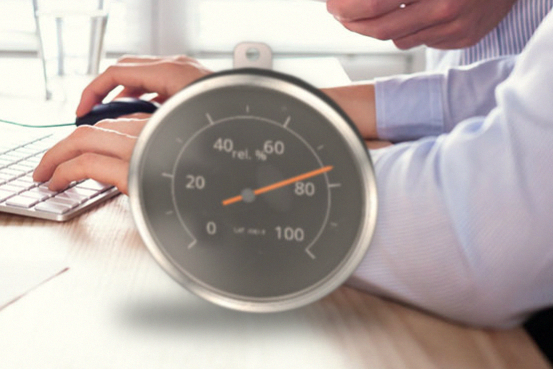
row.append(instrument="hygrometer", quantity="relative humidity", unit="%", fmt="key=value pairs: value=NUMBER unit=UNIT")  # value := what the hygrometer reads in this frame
value=75 unit=%
